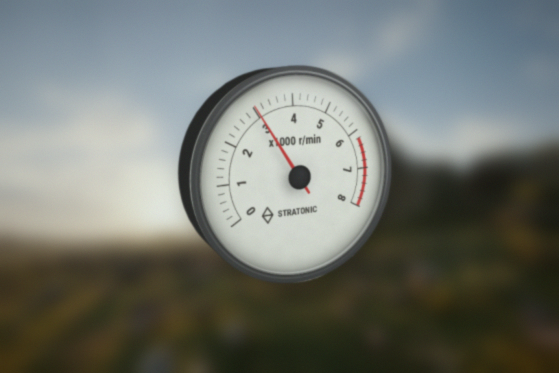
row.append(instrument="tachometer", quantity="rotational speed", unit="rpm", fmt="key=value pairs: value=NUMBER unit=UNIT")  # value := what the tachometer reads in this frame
value=3000 unit=rpm
